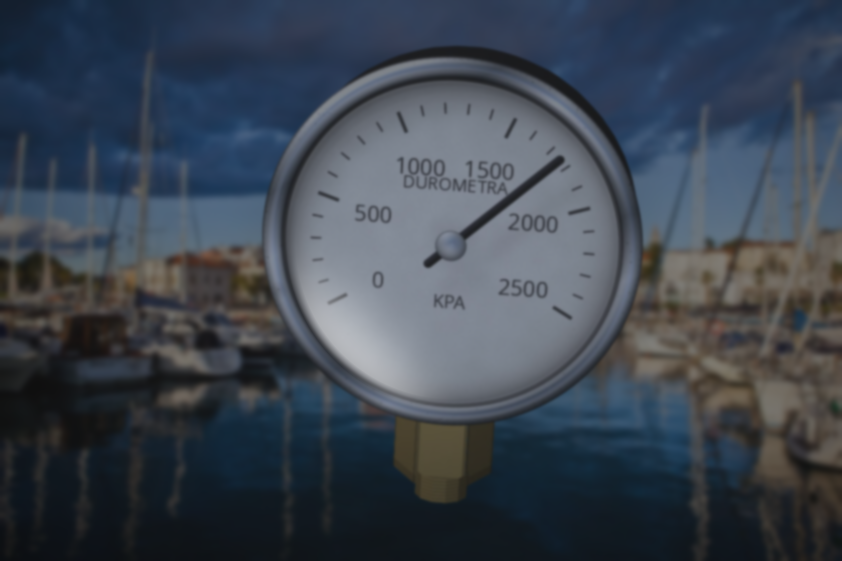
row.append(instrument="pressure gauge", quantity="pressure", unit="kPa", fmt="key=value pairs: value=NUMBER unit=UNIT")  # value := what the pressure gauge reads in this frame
value=1750 unit=kPa
